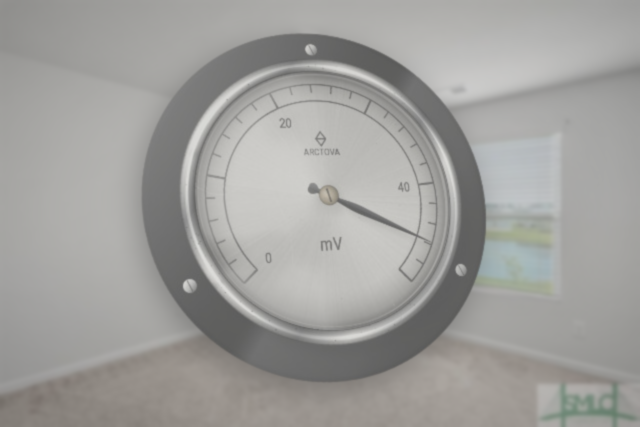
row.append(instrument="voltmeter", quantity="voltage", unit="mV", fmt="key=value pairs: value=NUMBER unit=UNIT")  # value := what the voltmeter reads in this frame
value=46 unit=mV
